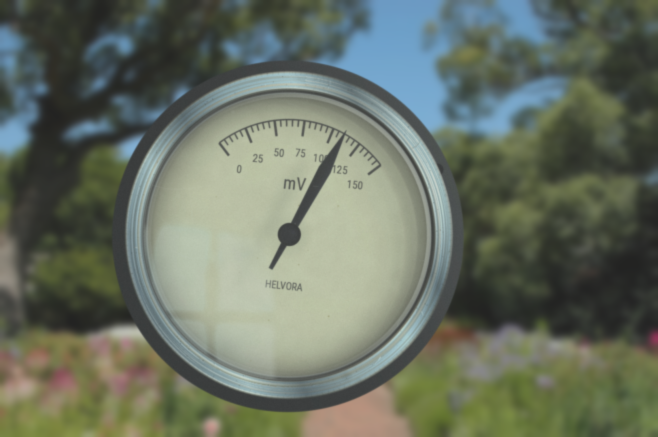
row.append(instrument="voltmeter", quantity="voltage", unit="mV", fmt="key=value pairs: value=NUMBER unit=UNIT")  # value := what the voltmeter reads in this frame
value=110 unit=mV
